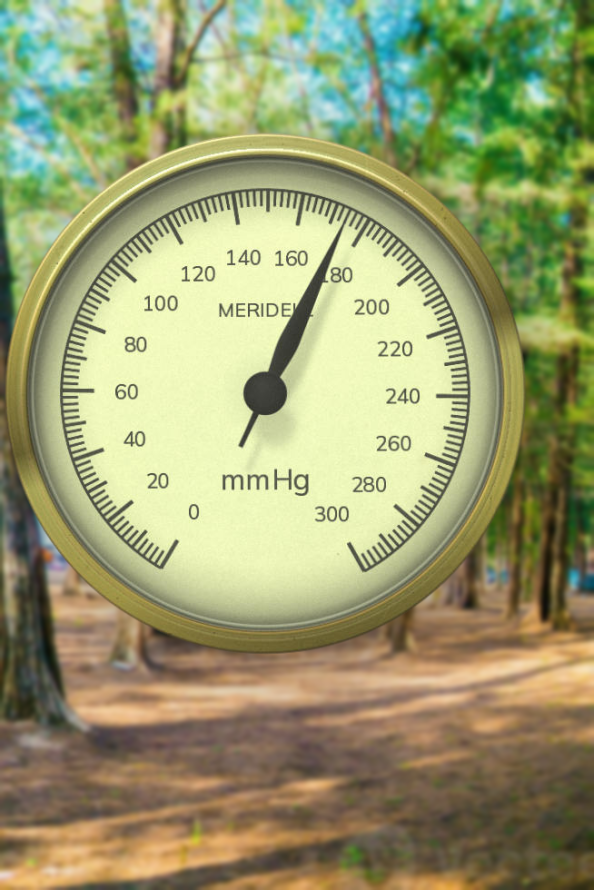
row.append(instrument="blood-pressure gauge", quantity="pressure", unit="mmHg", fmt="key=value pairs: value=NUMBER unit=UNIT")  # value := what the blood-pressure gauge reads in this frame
value=174 unit=mmHg
